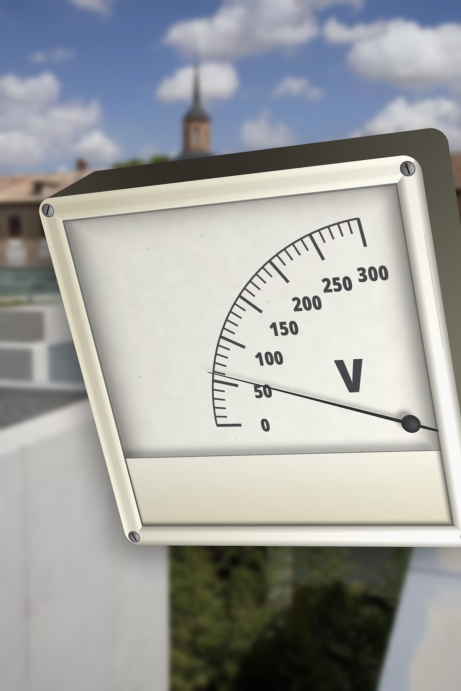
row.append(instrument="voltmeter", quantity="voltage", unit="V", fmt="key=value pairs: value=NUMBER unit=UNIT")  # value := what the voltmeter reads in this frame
value=60 unit=V
